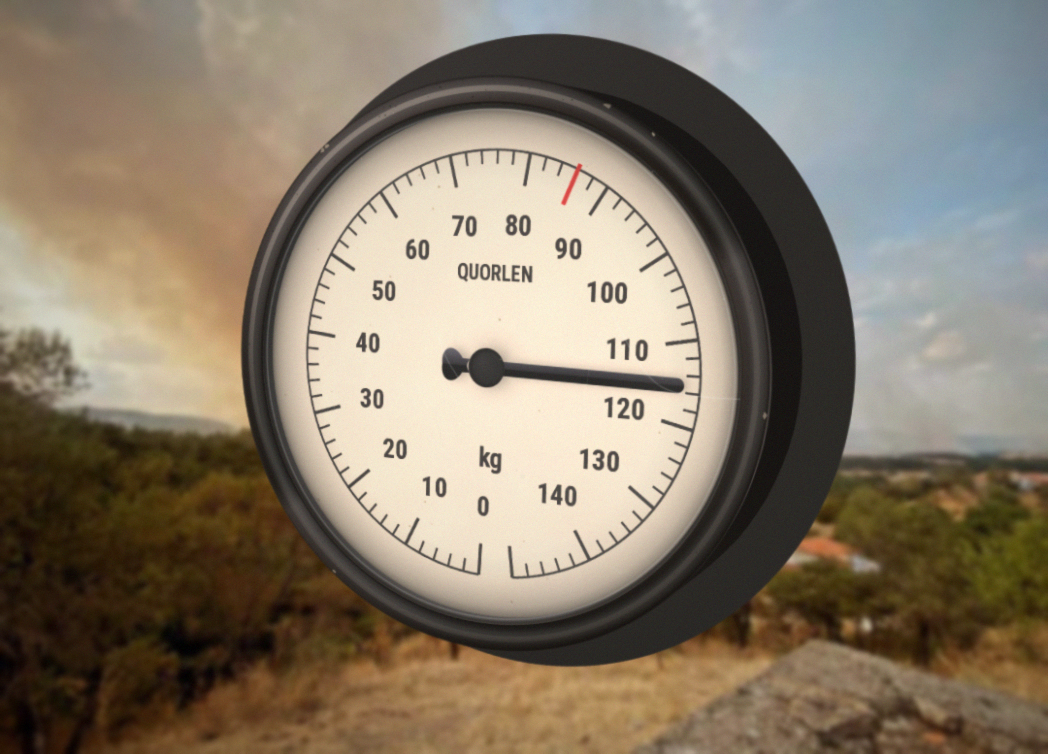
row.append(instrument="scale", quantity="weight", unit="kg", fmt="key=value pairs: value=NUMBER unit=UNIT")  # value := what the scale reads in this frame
value=115 unit=kg
